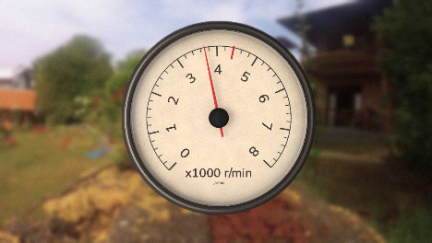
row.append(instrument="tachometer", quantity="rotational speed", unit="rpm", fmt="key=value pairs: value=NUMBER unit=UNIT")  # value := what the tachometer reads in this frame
value=3700 unit=rpm
